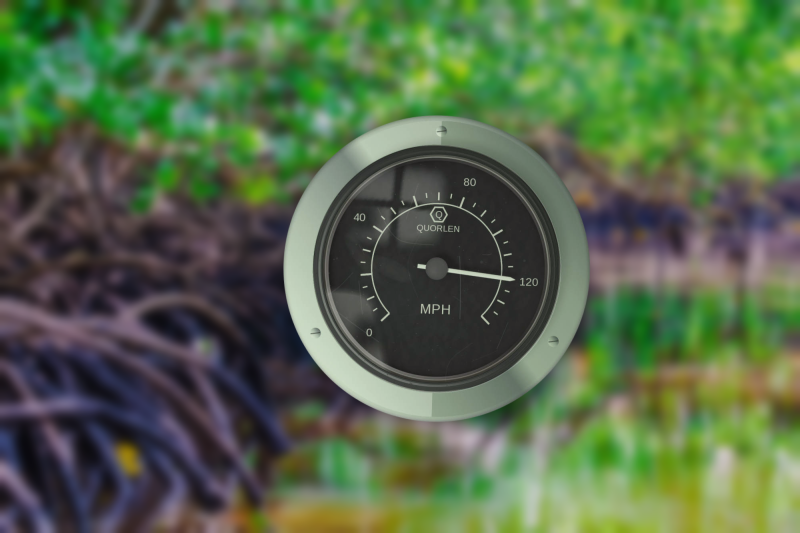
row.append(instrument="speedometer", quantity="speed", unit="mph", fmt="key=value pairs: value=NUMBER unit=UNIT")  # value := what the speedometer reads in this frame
value=120 unit=mph
